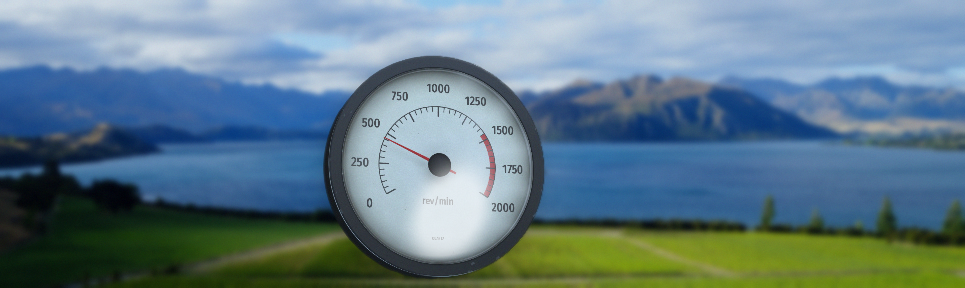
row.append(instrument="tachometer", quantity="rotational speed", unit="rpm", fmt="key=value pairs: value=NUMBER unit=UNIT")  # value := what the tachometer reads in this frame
value=450 unit=rpm
